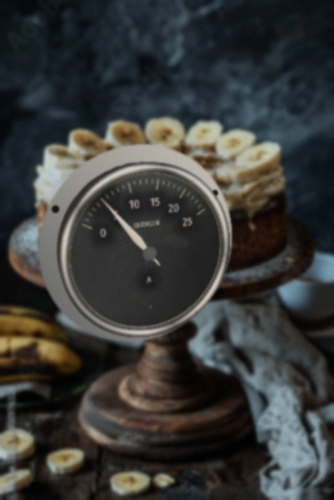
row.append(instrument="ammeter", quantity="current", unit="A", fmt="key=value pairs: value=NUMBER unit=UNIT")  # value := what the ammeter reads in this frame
value=5 unit=A
